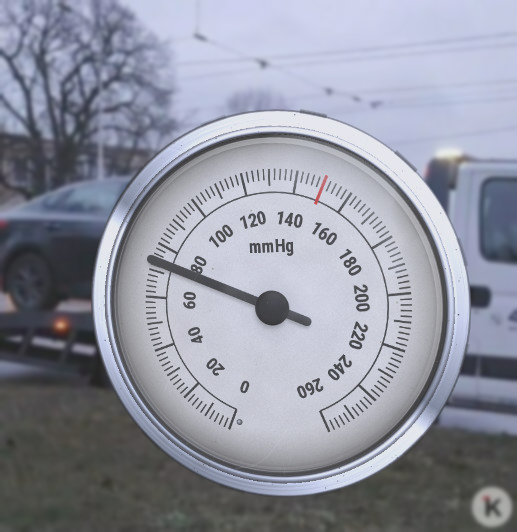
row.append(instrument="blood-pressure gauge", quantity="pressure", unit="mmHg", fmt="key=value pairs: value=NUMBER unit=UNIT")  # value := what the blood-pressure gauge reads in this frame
value=74 unit=mmHg
